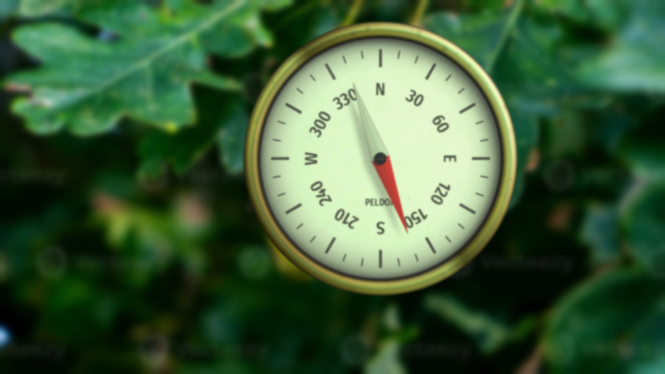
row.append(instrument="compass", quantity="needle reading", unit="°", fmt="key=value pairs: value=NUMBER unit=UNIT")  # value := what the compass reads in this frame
value=160 unit=°
